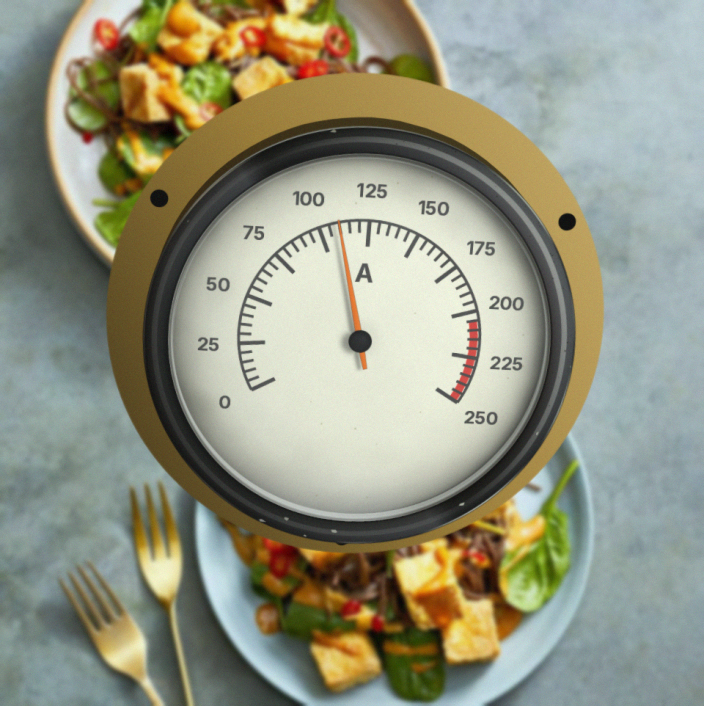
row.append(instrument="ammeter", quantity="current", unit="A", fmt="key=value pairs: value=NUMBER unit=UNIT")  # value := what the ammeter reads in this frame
value=110 unit=A
